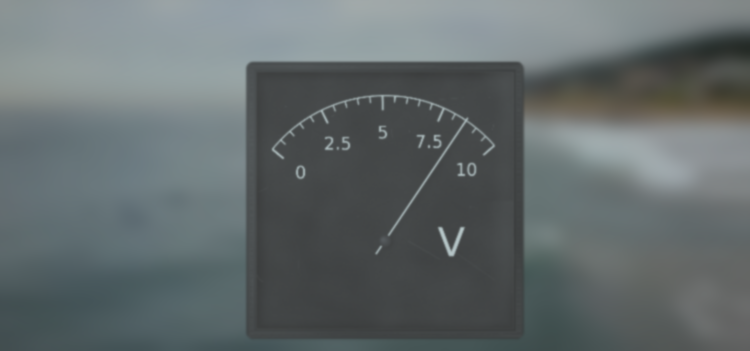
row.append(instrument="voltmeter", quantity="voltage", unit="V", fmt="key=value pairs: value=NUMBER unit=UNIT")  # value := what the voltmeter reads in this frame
value=8.5 unit=V
